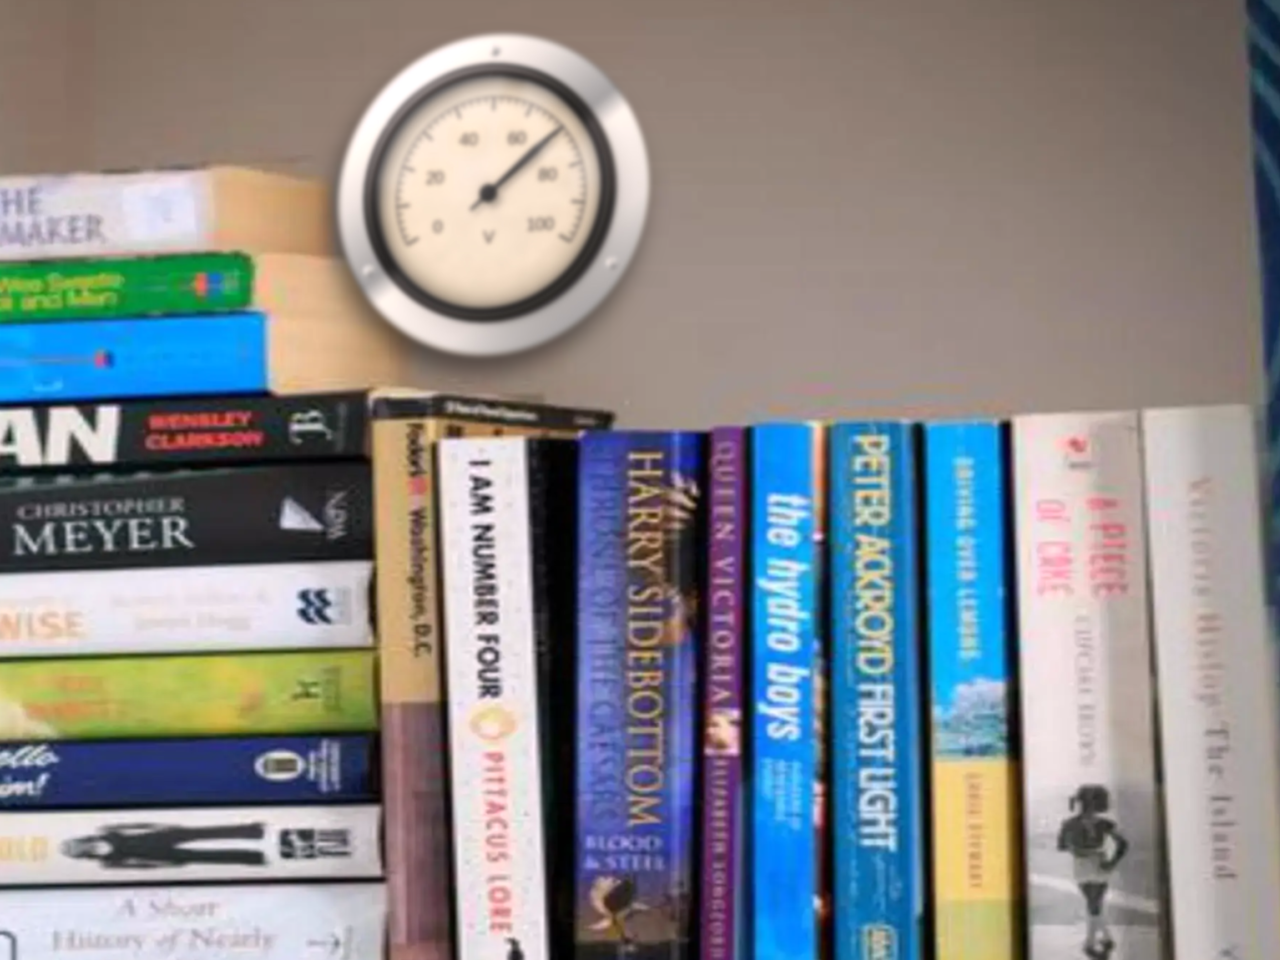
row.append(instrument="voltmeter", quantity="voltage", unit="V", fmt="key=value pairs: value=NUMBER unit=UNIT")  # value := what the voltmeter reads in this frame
value=70 unit=V
